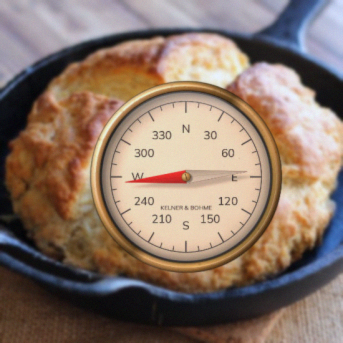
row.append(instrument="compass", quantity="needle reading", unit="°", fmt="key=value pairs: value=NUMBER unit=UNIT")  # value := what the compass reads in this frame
value=265 unit=°
